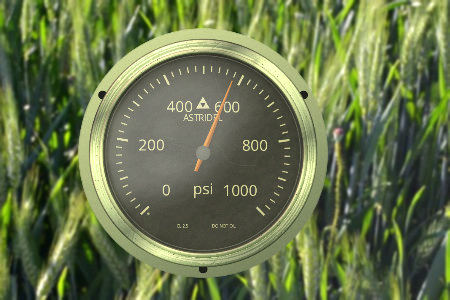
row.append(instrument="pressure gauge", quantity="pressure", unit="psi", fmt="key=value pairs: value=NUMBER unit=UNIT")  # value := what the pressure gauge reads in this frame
value=580 unit=psi
